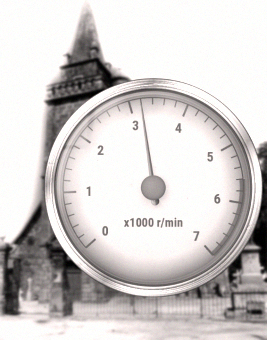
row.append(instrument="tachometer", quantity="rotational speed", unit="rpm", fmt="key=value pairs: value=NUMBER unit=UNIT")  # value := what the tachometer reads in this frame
value=3200 unit=rpm
